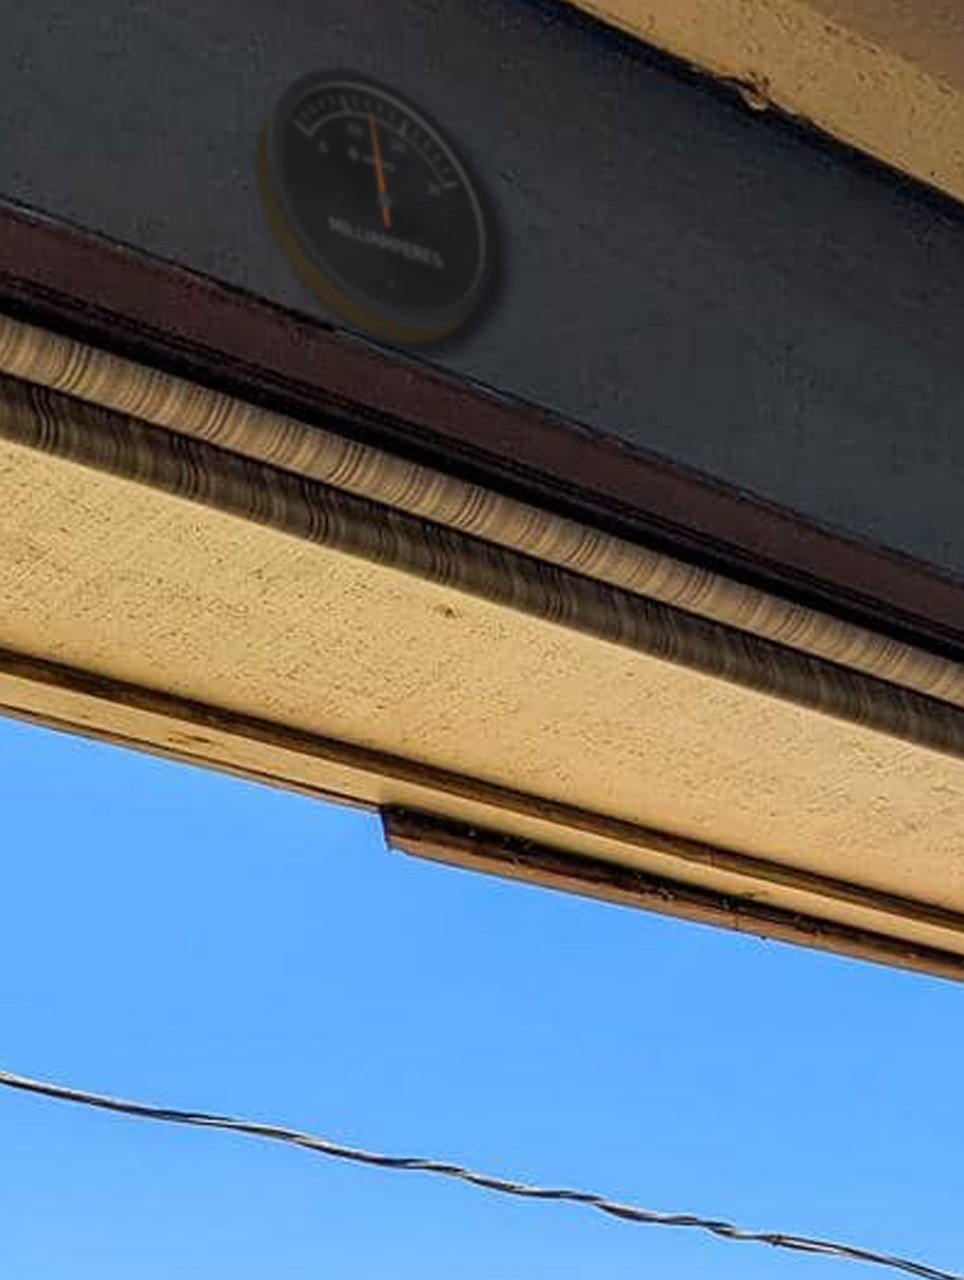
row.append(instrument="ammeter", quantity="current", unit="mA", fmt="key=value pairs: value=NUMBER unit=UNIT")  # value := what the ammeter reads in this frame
value=14 unit=mA
